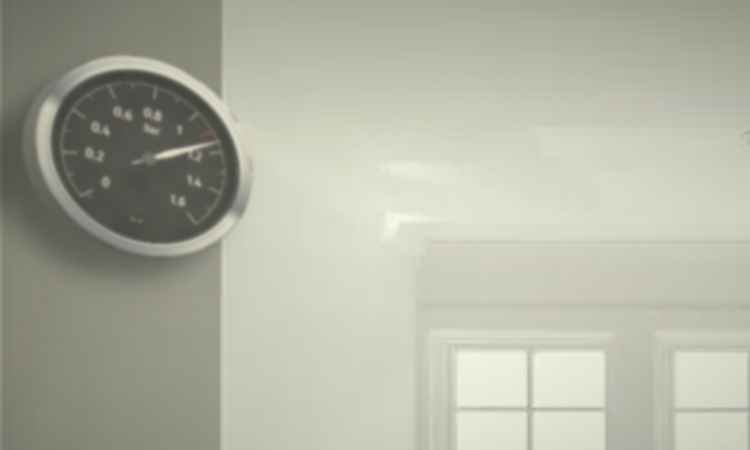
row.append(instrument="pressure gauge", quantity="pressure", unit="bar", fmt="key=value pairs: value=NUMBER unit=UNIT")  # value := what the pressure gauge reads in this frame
value=1.15 unit=bar
